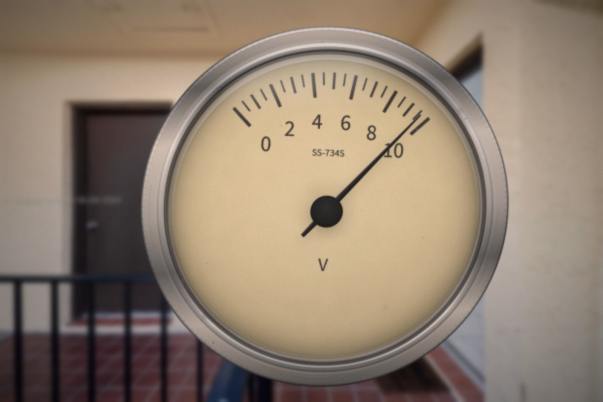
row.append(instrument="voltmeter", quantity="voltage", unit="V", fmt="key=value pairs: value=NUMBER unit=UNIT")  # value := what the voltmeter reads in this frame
value=9.5 unit=V
